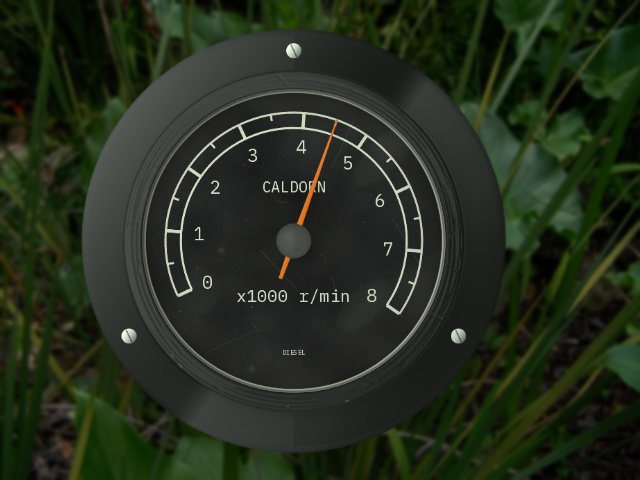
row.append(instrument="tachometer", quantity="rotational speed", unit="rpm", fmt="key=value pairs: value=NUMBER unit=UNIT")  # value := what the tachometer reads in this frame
value=4500 unit=rpm
